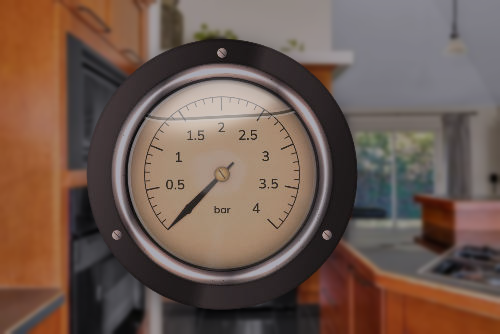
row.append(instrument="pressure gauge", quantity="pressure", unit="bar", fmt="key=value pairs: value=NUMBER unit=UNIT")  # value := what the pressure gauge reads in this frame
value=0 unit=bar
